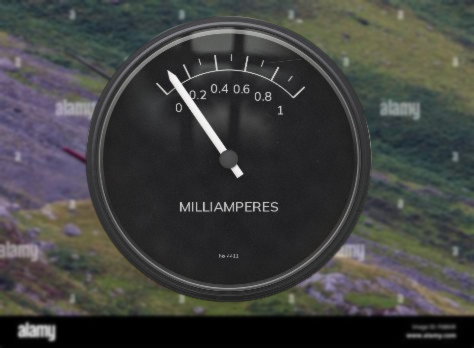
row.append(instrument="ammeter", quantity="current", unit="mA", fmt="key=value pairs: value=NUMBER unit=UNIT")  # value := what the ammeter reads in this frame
value=0.1 unit=mA
